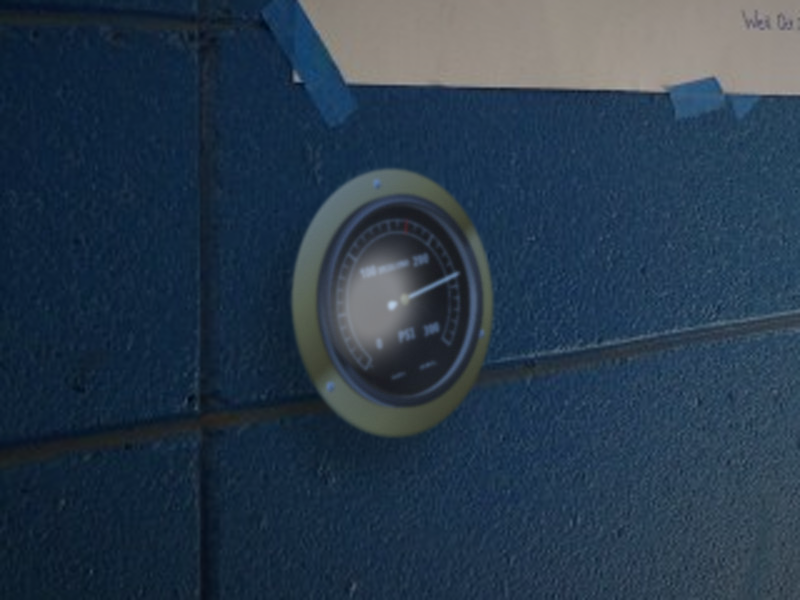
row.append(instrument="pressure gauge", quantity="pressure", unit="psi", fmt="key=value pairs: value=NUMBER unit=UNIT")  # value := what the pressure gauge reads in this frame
value=240 unit=psi
